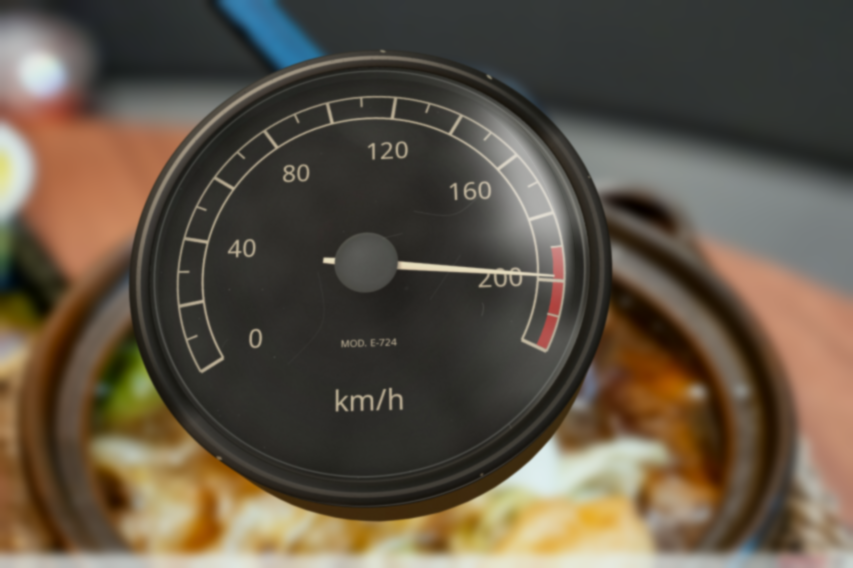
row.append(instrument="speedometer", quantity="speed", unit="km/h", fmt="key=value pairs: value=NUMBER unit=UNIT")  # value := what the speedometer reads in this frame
value=200 unit=km/h
